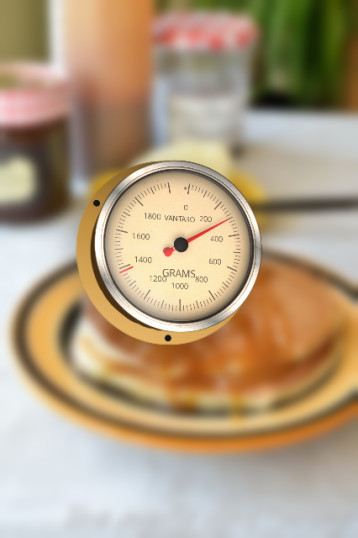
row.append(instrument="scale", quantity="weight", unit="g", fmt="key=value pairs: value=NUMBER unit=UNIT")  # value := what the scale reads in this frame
value=300 unit=g
